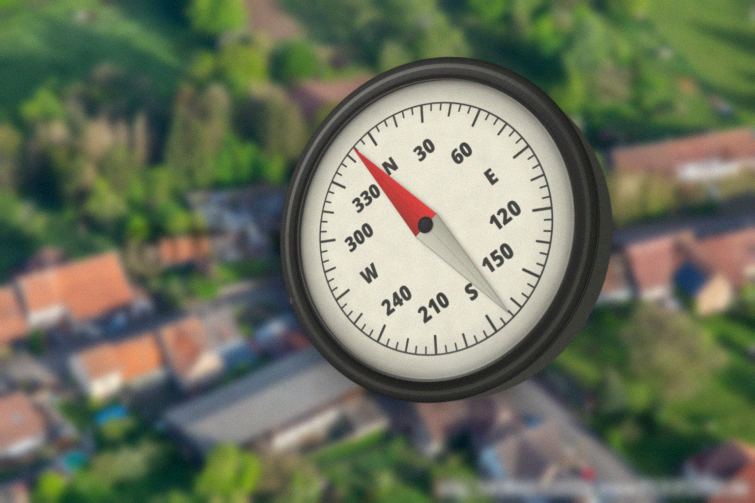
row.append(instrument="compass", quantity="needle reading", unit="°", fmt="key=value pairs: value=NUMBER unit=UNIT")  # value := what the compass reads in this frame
value=350 unit=°
